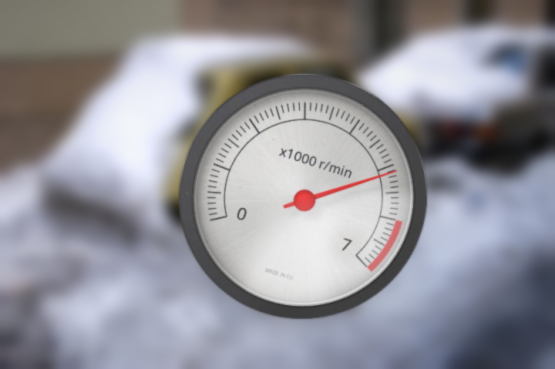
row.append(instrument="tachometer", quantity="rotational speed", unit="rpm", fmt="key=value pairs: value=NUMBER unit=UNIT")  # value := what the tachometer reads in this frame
value=5100 unit=rpm
